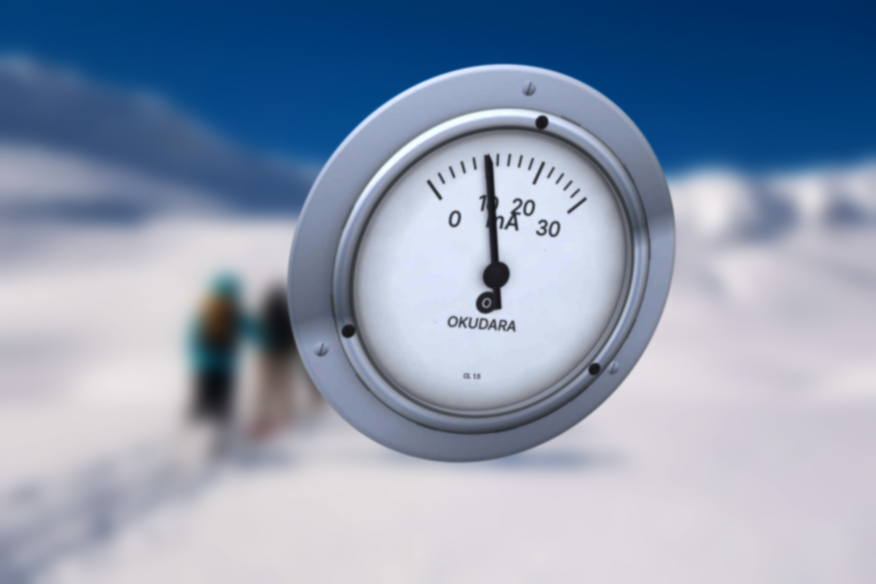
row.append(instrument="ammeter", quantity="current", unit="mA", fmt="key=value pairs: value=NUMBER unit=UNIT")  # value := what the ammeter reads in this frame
value=10 unit=mA
